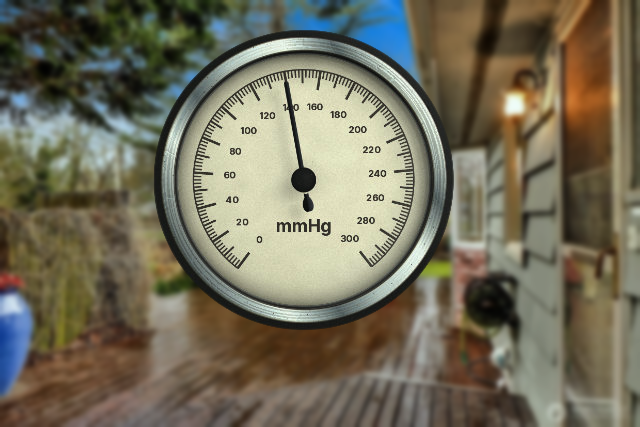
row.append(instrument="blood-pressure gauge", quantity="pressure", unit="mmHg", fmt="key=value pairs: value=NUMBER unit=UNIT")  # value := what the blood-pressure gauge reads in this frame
value=140 unit=mmHg
